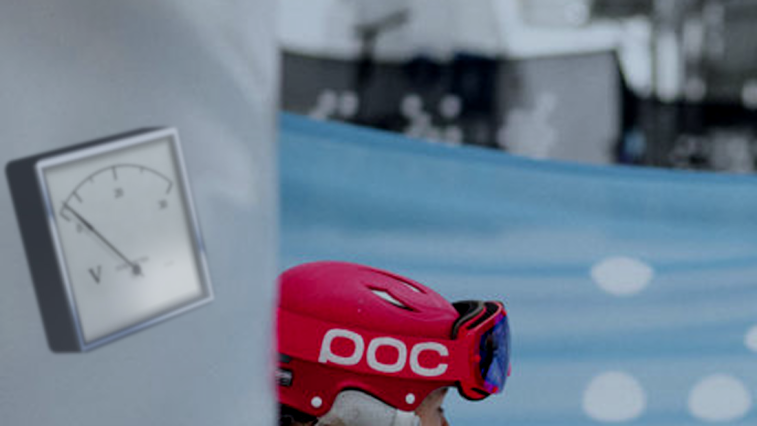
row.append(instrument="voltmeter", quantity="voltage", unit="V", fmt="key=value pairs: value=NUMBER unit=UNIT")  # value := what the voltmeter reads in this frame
value=5 unit=V
